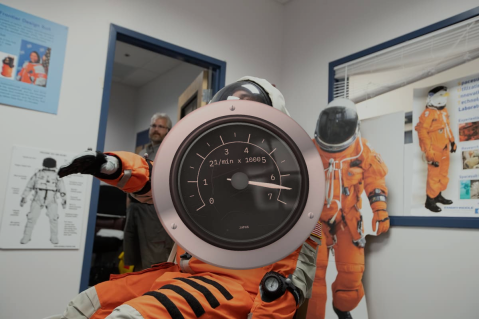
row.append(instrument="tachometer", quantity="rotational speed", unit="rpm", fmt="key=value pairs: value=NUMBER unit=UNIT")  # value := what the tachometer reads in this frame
value=6500 unit=rpm
